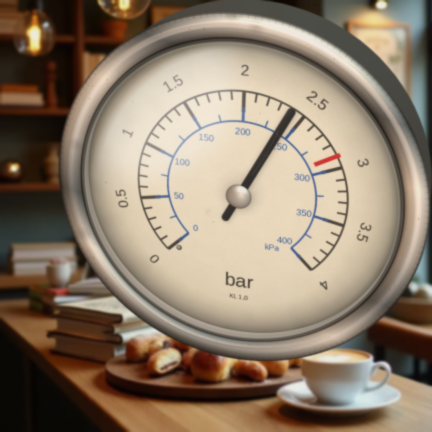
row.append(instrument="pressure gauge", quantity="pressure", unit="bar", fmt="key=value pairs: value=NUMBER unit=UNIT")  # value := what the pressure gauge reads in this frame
value=2.4 unit=bar
